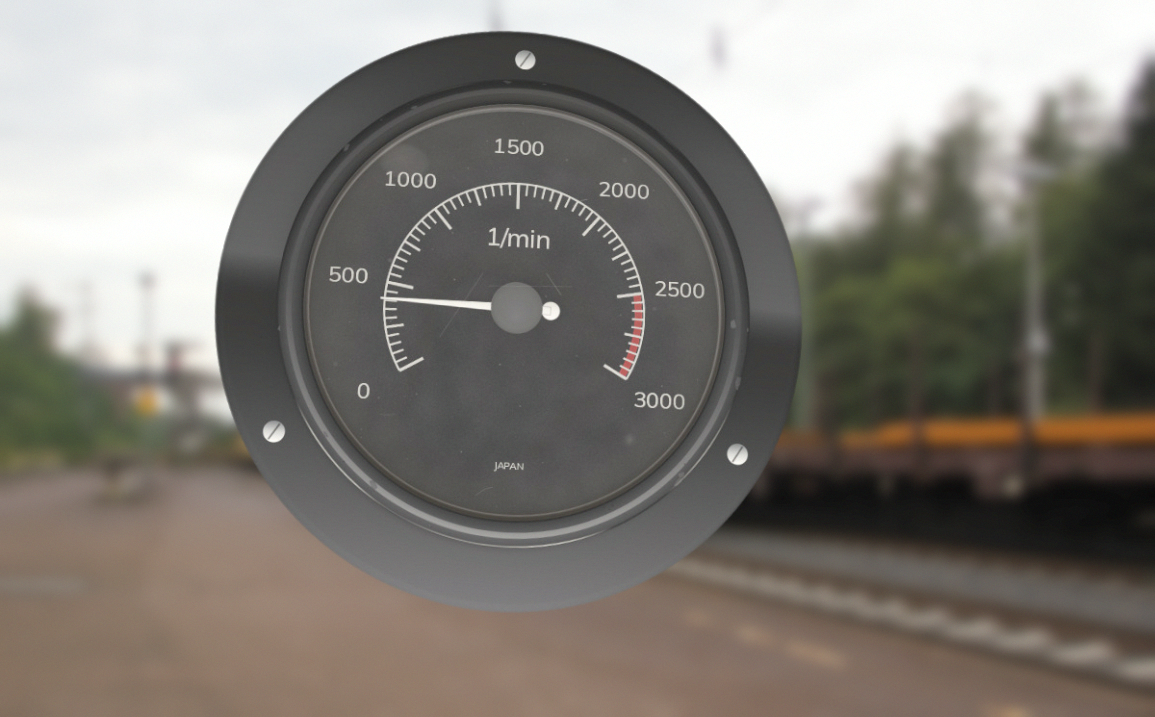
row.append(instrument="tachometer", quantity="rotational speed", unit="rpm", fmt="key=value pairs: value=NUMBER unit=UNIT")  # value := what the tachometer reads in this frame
value=400 unit=rpm
